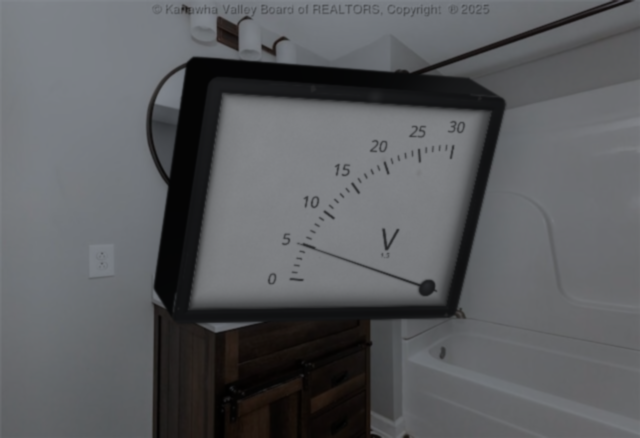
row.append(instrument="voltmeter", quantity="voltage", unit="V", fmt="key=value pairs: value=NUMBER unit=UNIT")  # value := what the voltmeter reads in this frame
value=5 unit=V
